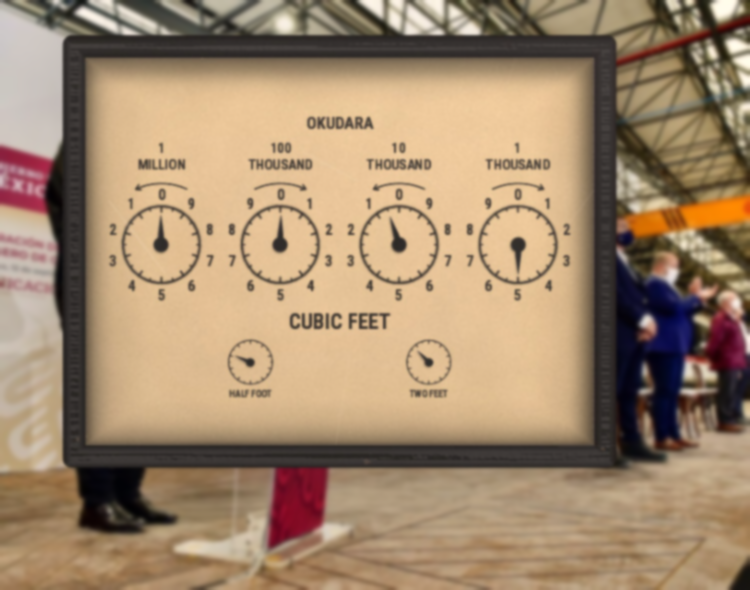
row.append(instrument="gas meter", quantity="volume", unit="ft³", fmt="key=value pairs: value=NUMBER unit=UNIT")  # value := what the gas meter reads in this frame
value=500 unit=ft³
